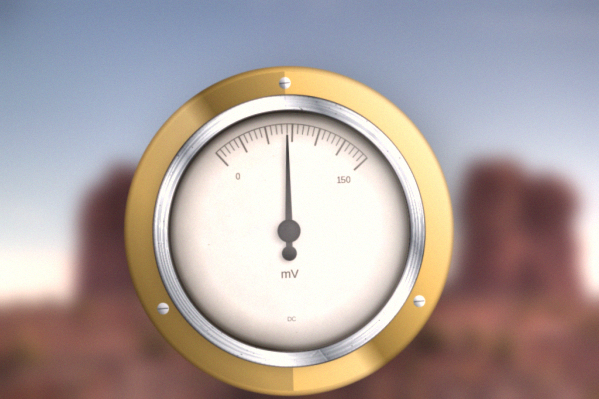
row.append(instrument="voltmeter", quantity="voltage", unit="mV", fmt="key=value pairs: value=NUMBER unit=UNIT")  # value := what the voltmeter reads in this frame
value=70 unit=mV
